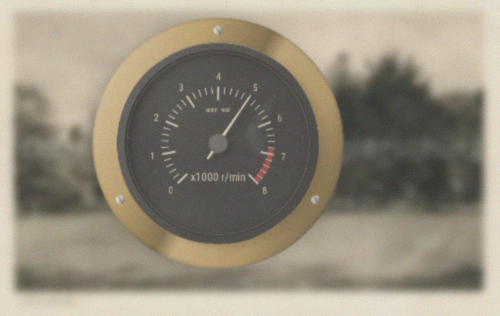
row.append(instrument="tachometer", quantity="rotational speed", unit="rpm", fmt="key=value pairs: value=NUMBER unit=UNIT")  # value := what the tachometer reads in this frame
value=5000 unit=rpm
